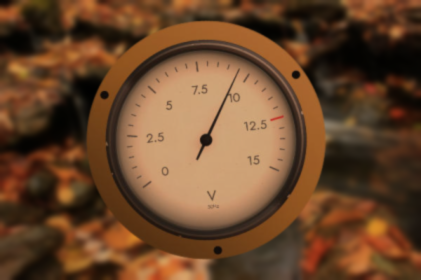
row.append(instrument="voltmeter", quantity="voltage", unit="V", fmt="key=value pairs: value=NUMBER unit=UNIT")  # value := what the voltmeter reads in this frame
value=9.5 unit=V
